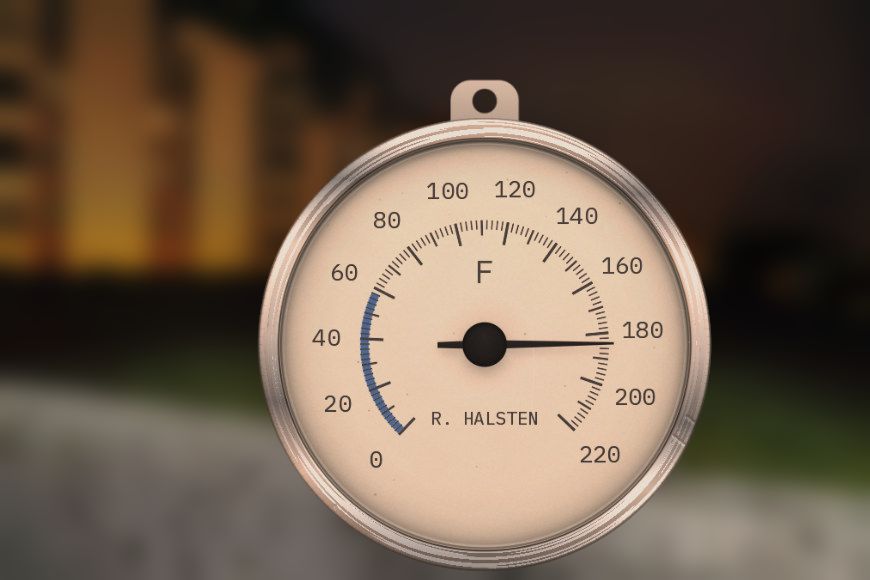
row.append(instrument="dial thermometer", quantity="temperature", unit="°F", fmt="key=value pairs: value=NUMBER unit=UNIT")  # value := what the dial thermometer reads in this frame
value=184 unit=°F
